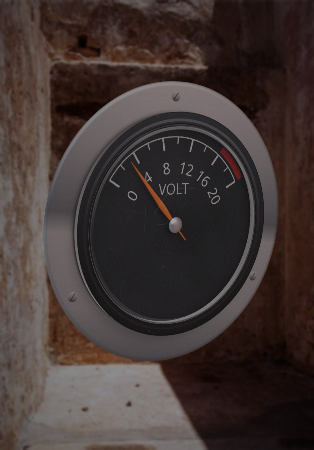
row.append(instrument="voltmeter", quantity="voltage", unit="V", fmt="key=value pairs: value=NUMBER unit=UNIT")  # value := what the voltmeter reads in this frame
value=3 unit=V
